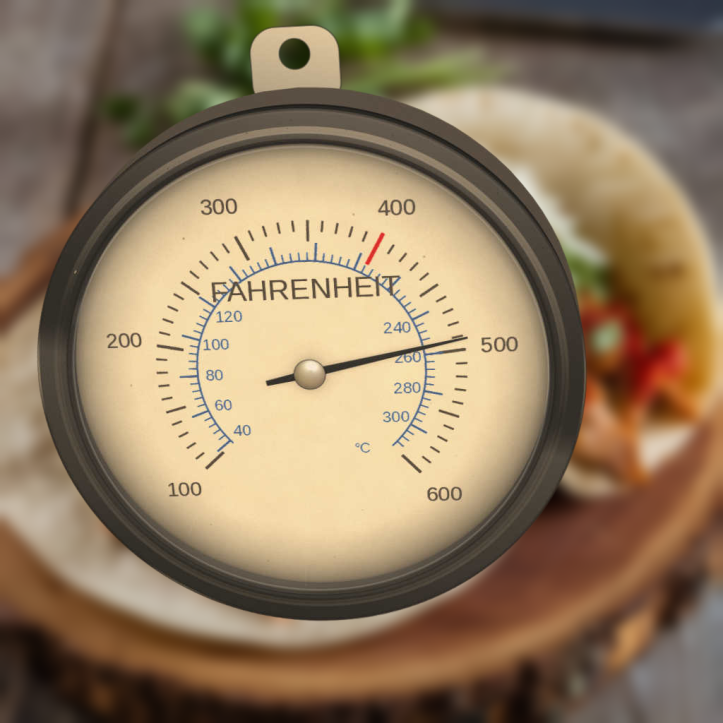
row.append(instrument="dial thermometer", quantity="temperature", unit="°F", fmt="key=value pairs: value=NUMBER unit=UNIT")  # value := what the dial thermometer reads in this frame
value=490 unit=°F
